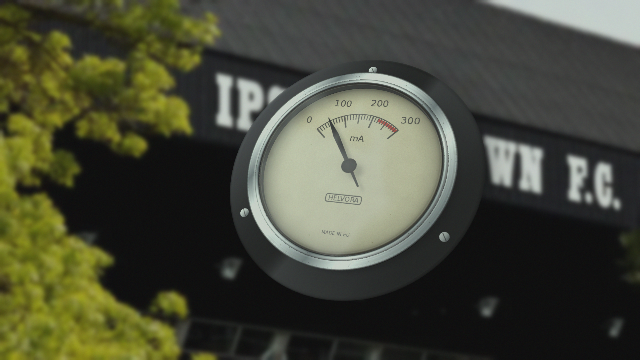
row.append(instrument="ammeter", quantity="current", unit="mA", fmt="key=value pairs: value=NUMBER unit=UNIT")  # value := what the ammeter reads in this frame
value=50 unit=mA
